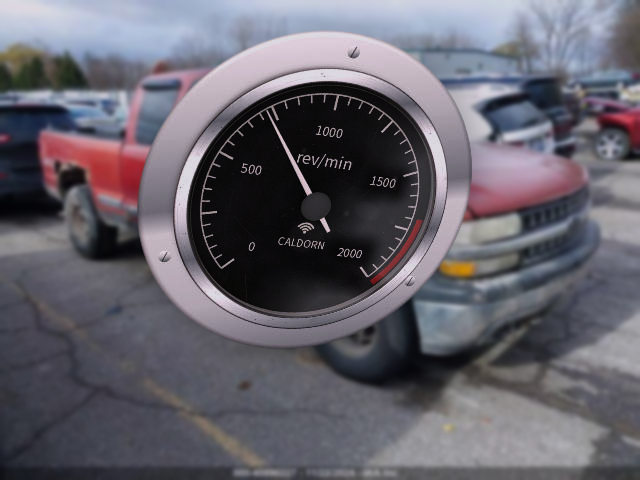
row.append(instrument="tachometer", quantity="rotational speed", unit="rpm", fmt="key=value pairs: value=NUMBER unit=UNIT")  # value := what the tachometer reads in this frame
value=725 unit=rpm
